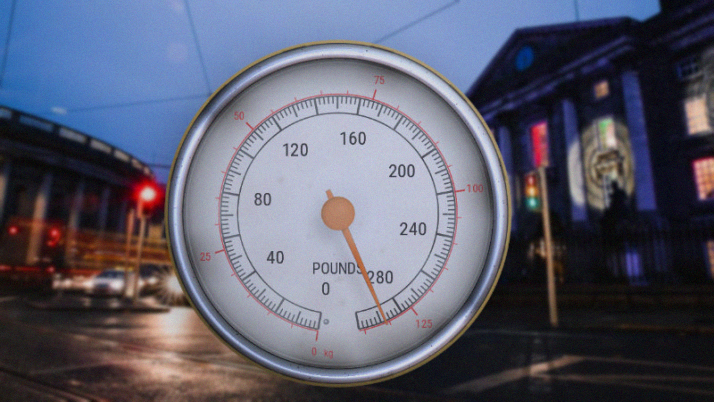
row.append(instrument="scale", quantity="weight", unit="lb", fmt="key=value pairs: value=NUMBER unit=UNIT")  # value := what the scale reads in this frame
value=288 unit=lb
